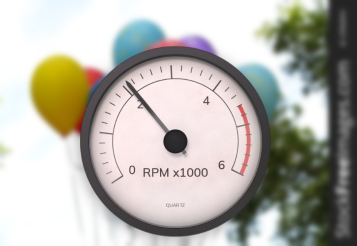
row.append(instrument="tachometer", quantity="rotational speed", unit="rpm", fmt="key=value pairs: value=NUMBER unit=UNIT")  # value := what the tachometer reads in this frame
value=2100 unit=rpm
